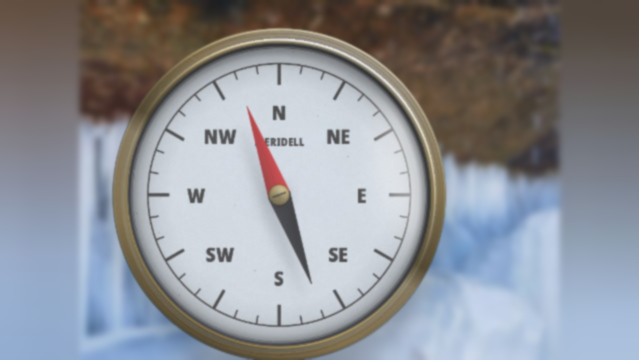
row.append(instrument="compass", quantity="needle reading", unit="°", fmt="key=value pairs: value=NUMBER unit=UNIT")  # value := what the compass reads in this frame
value=340 unit=°
